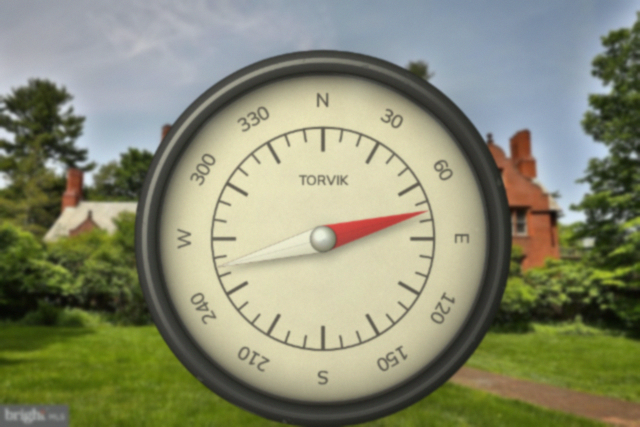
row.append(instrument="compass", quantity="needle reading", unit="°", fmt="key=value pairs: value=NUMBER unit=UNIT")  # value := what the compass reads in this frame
value=75 unit=°
